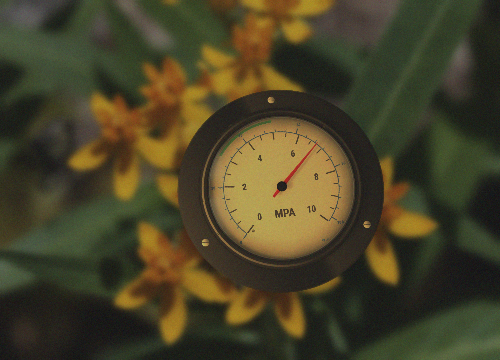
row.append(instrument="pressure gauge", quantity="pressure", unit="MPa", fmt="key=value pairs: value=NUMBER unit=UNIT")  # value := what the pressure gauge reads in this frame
value=6.75 unit=MPa
